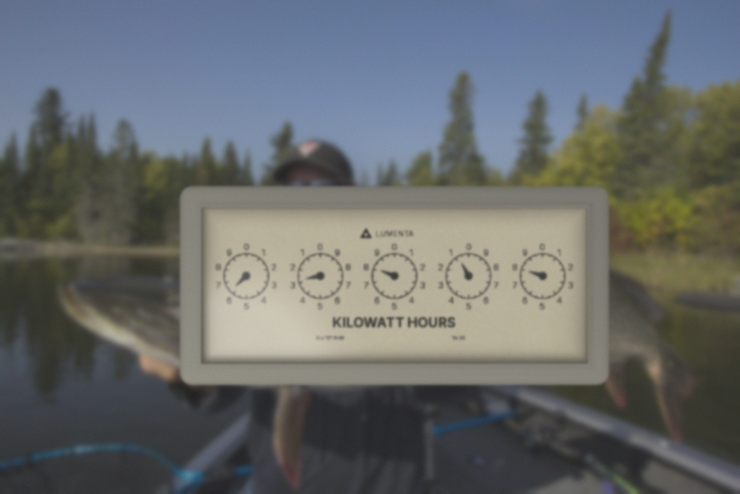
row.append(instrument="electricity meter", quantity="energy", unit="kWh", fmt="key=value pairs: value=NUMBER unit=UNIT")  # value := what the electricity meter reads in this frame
value=62808 unit=kWh
